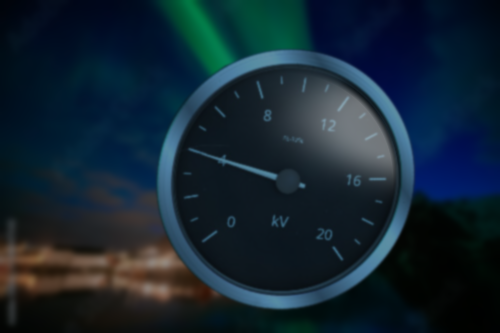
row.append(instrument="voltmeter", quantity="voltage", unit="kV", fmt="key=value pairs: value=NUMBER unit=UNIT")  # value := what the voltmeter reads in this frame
value=4 unit=kV
